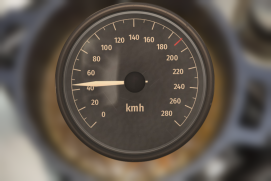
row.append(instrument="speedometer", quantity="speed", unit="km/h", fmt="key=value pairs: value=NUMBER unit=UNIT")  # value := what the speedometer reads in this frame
value=45 unit=km/h
